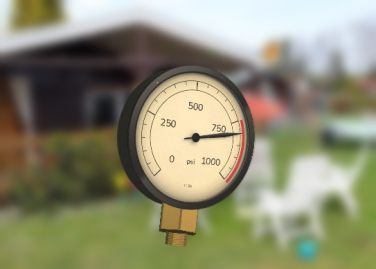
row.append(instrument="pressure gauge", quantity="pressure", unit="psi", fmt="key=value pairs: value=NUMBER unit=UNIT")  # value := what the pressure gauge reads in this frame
value=800 unit=psi
